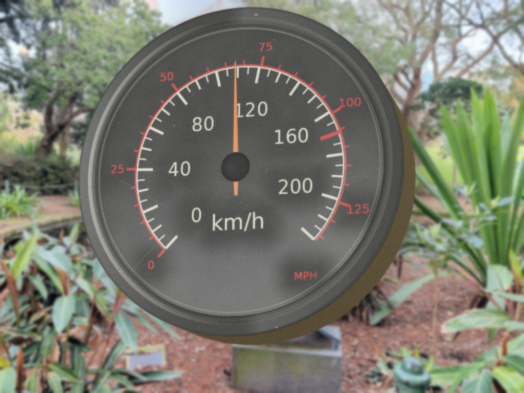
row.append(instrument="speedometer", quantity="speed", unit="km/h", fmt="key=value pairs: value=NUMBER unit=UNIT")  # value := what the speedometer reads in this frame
value=110 unit=km/h
